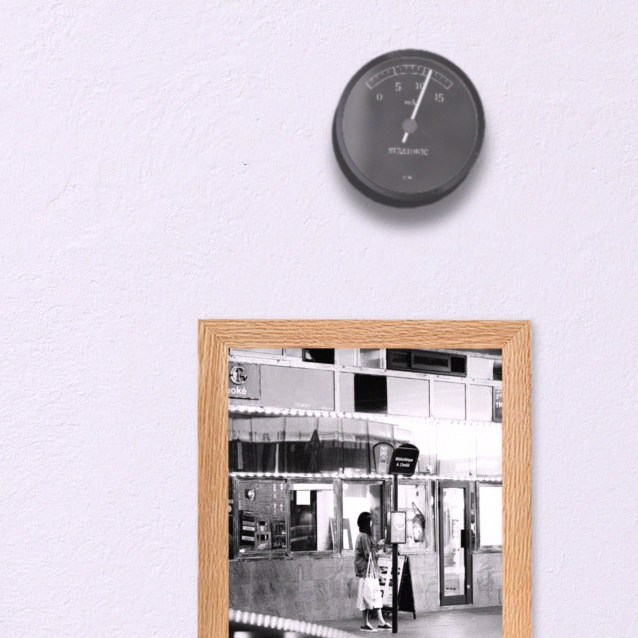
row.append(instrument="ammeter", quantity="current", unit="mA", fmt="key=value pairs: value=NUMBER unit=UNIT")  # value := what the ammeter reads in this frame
value=11 unit=mA
